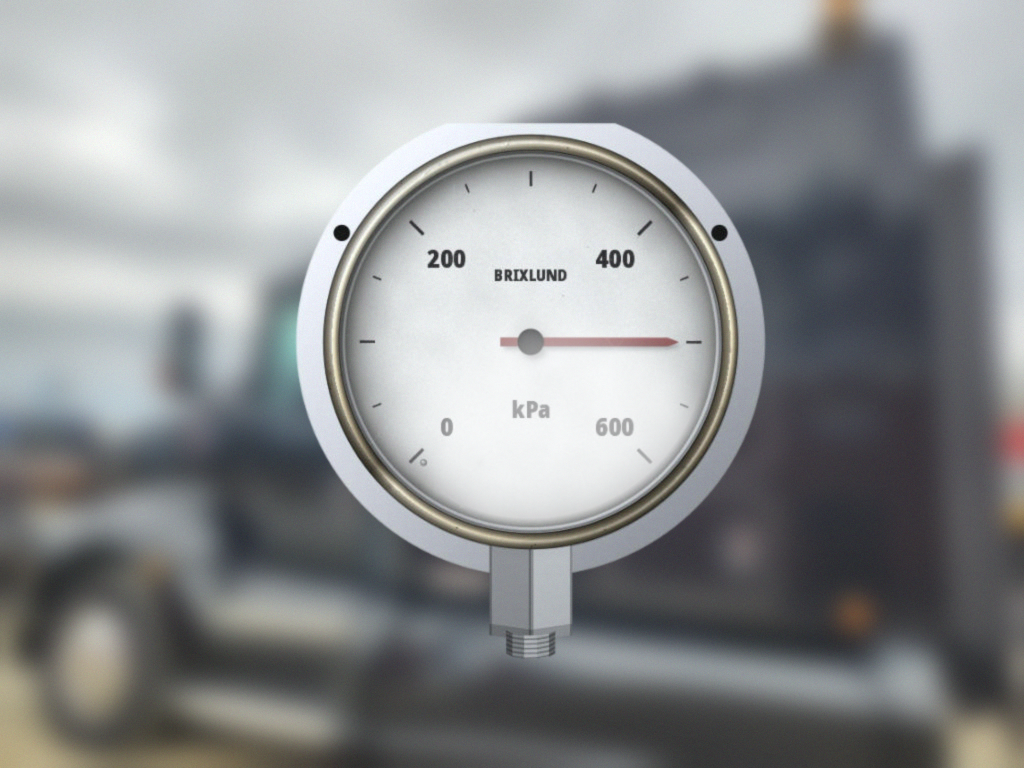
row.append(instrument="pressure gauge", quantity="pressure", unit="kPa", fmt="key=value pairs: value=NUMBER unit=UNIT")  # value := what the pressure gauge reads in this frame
value=500 unit=kPa
